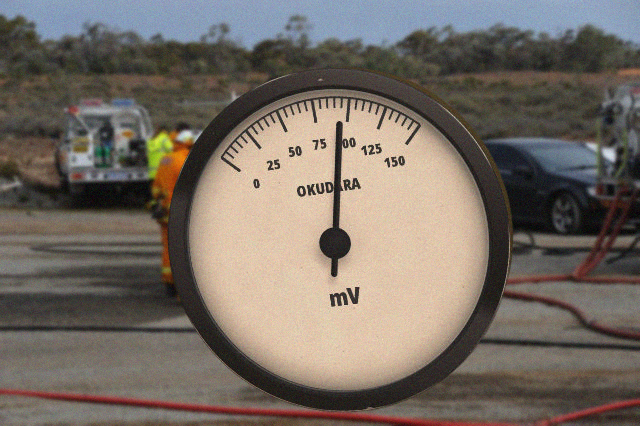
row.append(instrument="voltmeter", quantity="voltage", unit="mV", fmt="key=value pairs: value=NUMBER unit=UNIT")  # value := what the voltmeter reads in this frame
value=95 unit=mV
